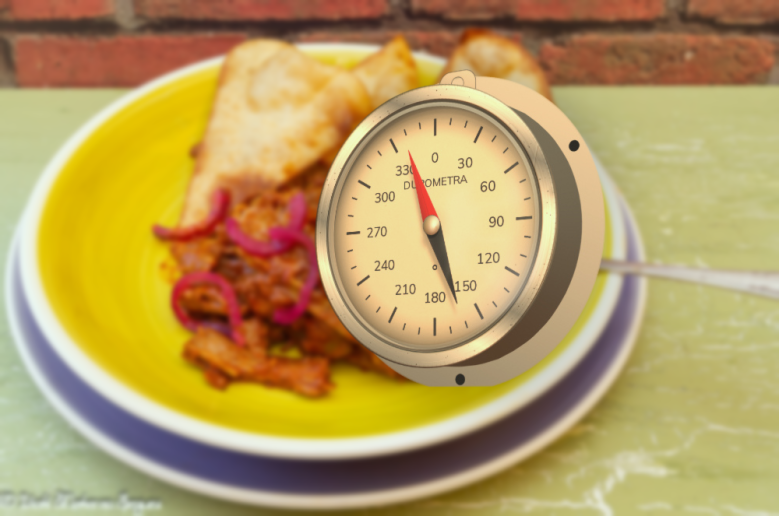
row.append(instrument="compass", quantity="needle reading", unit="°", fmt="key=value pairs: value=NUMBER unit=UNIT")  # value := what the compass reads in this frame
value=340 unit=°
